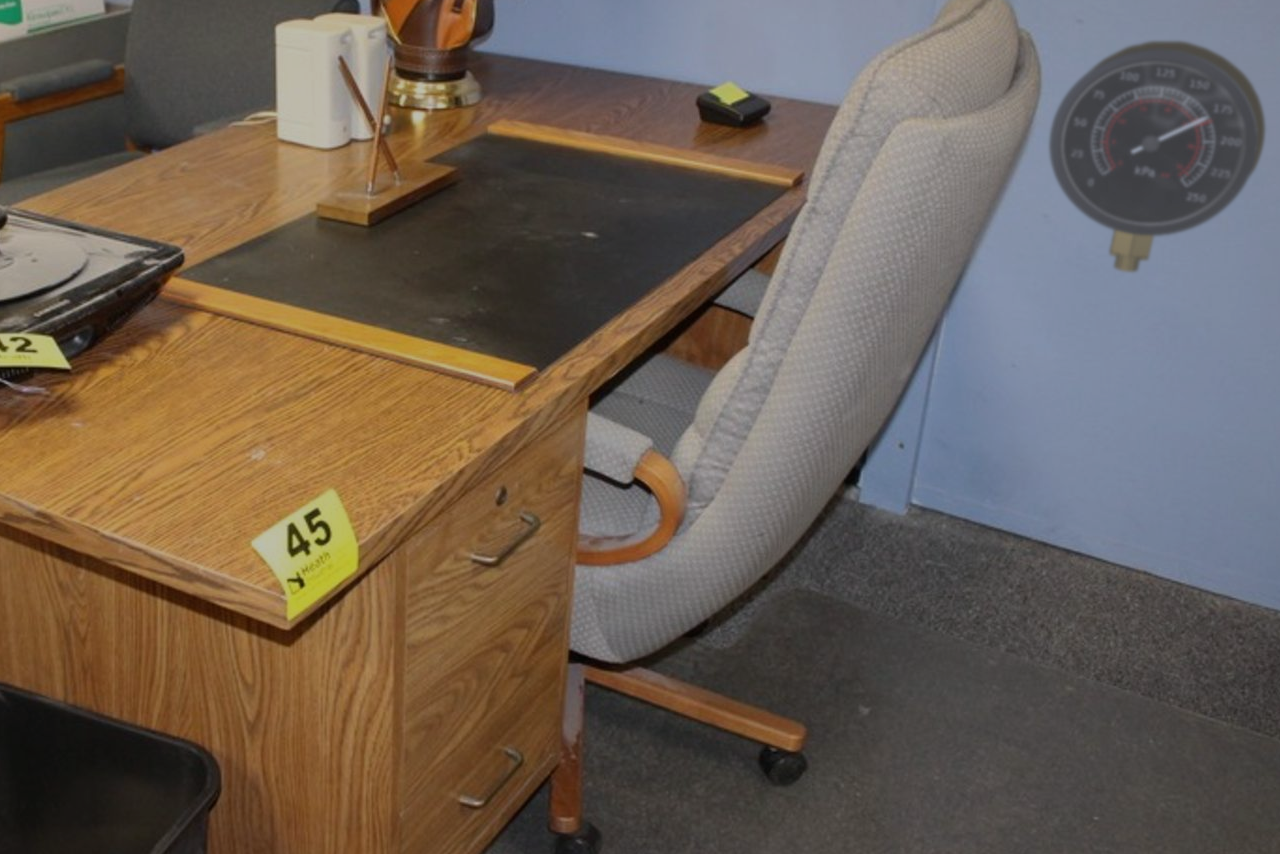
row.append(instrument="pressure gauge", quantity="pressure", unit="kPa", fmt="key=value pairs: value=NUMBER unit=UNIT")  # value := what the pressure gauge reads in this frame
value=175 unit=kPa
